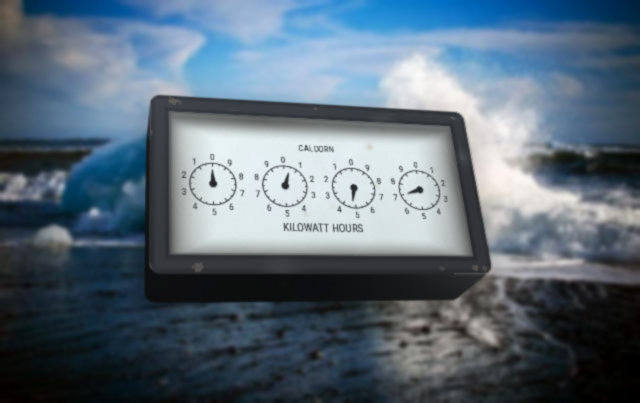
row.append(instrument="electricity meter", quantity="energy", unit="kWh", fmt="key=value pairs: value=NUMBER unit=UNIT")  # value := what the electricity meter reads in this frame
value=47 unit=kWh
